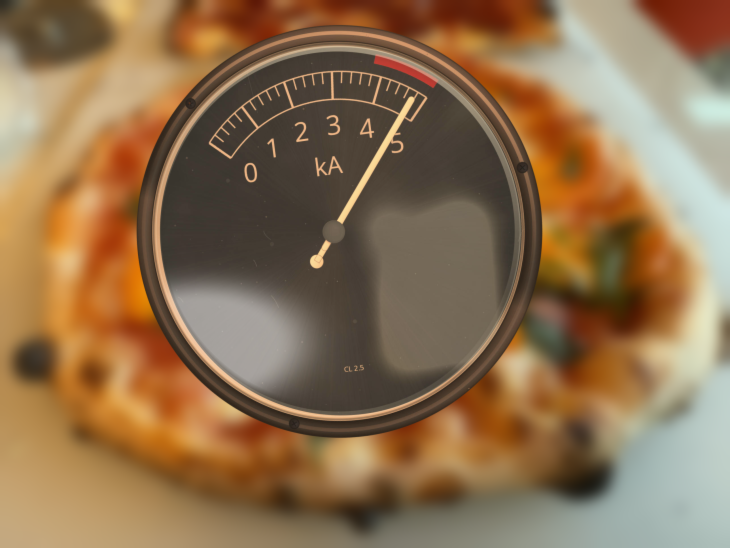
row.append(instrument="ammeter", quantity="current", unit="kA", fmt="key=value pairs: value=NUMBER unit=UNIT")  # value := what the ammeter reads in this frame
value=4.8 unit=kA
